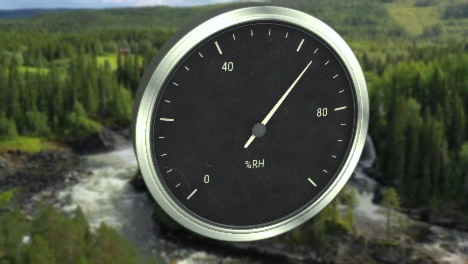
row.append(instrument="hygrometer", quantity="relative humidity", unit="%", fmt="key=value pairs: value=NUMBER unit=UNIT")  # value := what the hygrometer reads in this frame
value=64 unit=%
